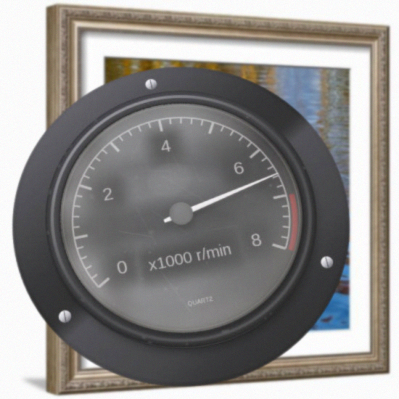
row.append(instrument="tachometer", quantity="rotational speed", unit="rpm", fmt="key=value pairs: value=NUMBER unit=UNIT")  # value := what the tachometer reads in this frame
value=6600 unit=rpm
